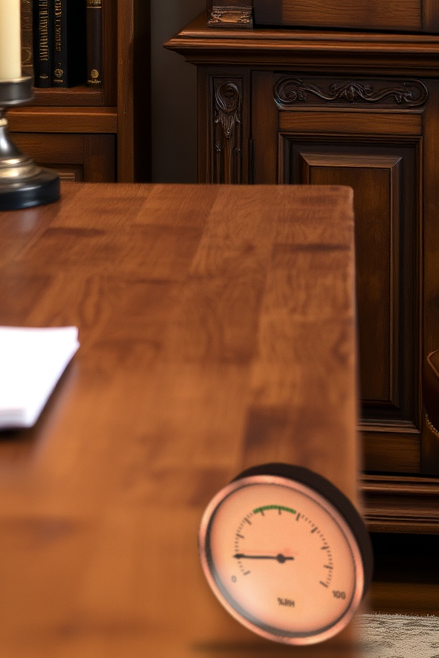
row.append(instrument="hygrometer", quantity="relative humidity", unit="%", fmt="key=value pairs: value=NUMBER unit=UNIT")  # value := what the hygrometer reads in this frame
value=10 unit=%
